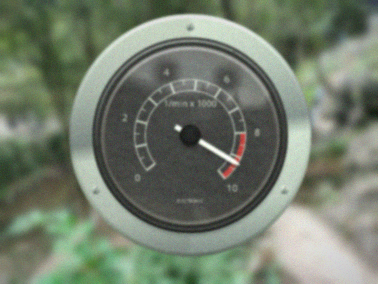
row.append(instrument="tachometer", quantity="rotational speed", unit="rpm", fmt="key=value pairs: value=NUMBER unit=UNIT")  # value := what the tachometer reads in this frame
value=9250 unit=rpm
